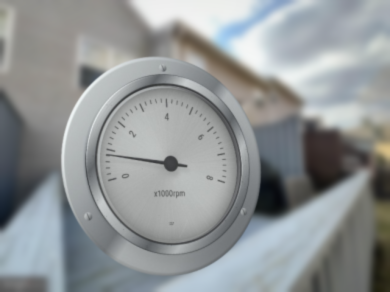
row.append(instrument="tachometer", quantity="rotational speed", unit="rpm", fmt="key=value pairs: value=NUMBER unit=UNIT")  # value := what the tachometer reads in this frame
value=800 unit=rpm
